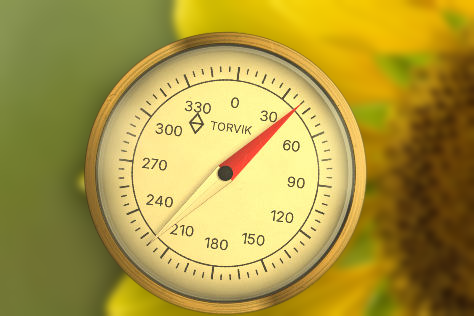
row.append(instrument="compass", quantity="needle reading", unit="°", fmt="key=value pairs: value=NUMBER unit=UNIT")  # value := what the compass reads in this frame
value=40 unit=°
